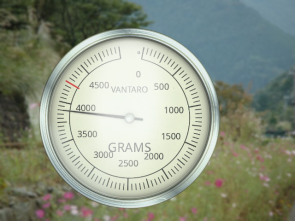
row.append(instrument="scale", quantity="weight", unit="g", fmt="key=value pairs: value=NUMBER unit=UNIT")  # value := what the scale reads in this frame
value=3900 unit=g
